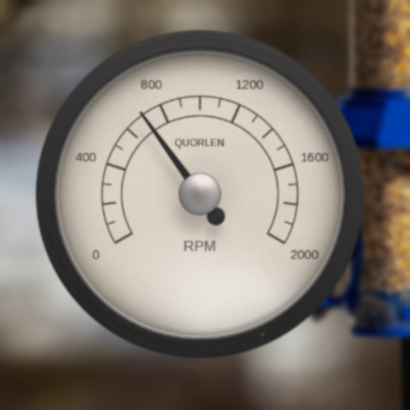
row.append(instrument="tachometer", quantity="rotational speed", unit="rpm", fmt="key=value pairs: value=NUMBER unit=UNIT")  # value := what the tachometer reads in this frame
value=700 unit=rpm
